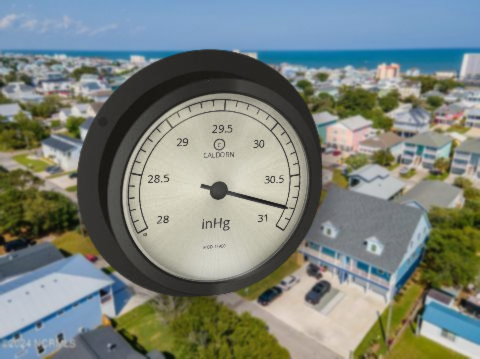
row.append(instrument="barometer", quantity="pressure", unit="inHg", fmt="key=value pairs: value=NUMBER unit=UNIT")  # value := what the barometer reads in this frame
value=30.8 unit=inHg
